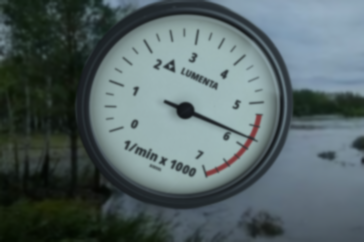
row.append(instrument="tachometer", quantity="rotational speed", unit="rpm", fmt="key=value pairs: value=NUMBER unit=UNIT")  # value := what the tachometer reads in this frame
value=5750 unit=rpm
